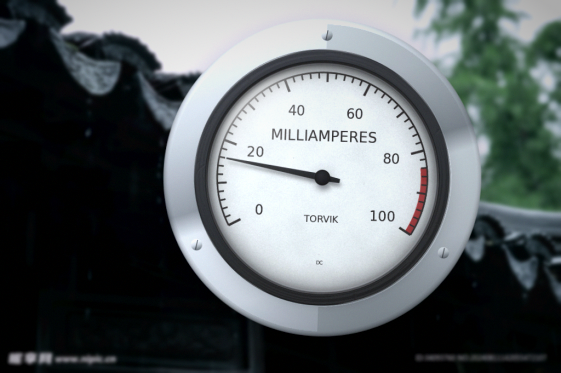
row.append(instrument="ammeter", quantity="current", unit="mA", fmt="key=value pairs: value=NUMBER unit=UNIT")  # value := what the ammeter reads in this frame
value=16 unit=mA
